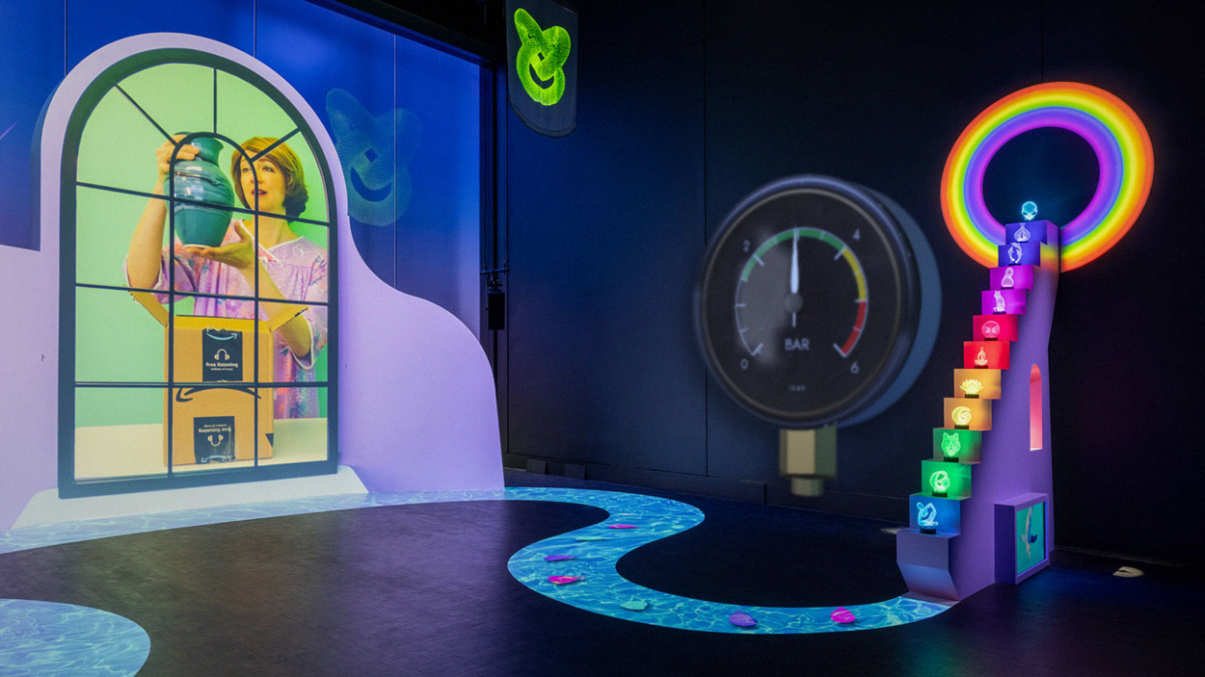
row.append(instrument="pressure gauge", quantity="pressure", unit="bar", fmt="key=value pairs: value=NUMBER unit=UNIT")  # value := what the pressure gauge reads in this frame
value=3 unit=bar
